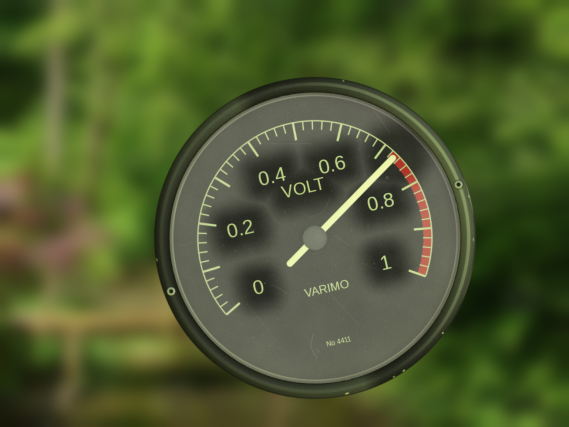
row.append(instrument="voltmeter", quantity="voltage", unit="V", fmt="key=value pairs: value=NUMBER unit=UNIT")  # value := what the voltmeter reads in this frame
value=0.73 unit=V
